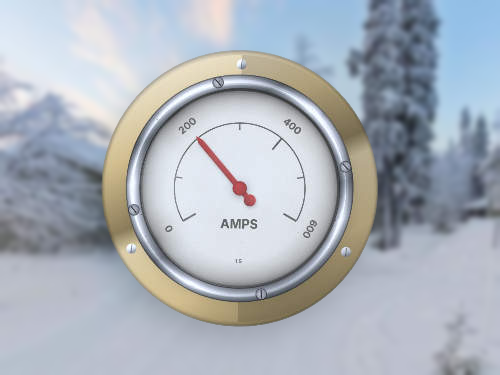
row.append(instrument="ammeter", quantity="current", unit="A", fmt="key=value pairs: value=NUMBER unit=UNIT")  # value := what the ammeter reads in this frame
value=200 unit=A
